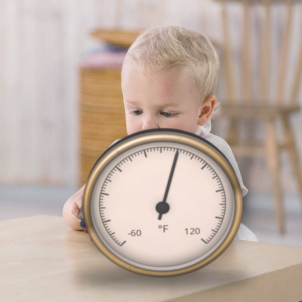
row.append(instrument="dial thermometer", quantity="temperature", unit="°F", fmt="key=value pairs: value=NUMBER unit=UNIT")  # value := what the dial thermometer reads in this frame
value=40 unit=°F
